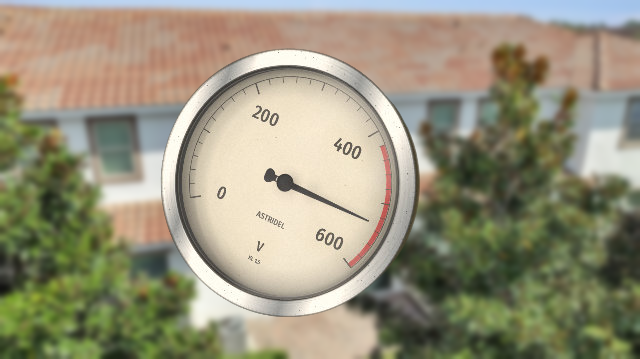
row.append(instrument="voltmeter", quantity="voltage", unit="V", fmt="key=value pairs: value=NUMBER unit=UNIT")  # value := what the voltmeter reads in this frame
value=530 unit=V
